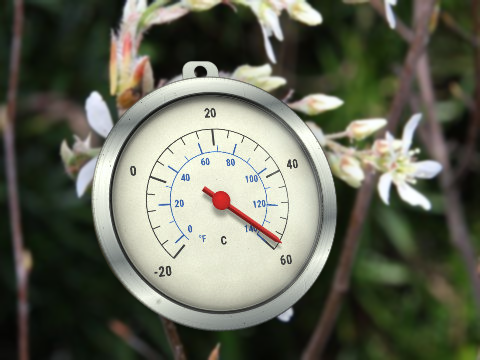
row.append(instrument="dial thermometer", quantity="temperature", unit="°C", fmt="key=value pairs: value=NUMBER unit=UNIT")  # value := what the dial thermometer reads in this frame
value=58 unit=°C
